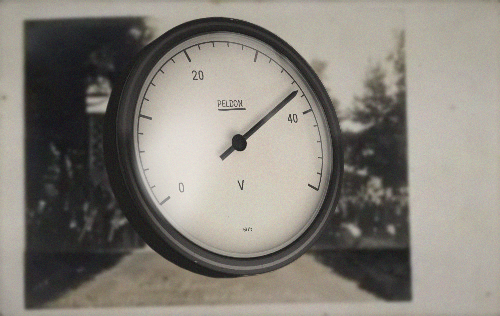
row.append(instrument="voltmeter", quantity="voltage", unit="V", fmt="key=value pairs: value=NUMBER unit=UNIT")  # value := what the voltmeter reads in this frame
value=37 unit=V
